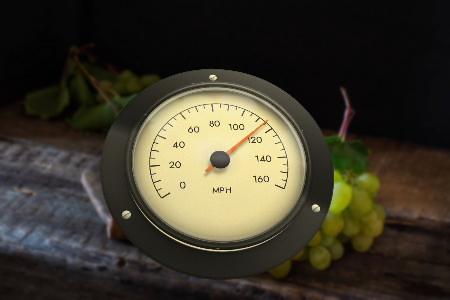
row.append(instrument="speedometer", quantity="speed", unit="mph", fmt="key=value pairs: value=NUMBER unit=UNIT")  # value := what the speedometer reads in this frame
value=115 unit=mph
